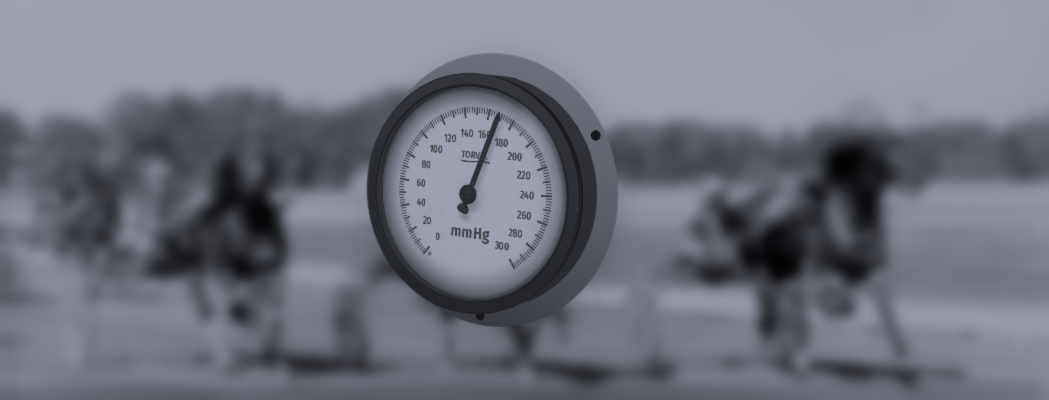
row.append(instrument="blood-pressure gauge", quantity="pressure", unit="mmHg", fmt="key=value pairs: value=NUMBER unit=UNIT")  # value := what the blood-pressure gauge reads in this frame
value=170 unit=mmHg
